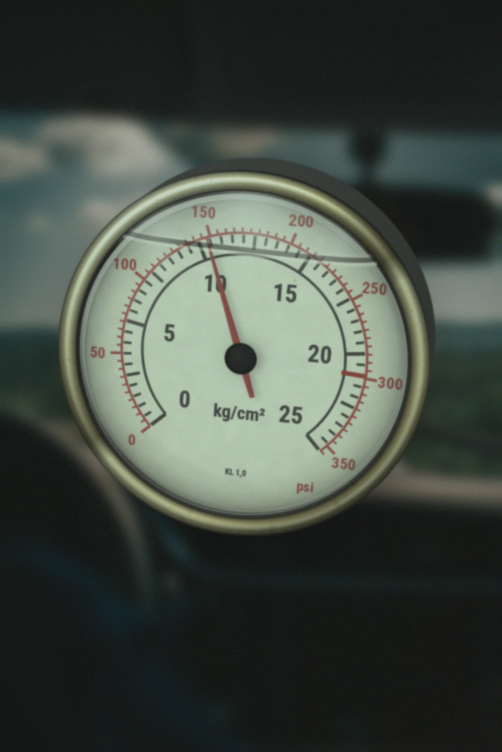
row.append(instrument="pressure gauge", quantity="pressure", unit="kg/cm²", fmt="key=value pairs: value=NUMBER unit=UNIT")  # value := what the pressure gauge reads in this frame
value=10.5 unit=kg/cm²
